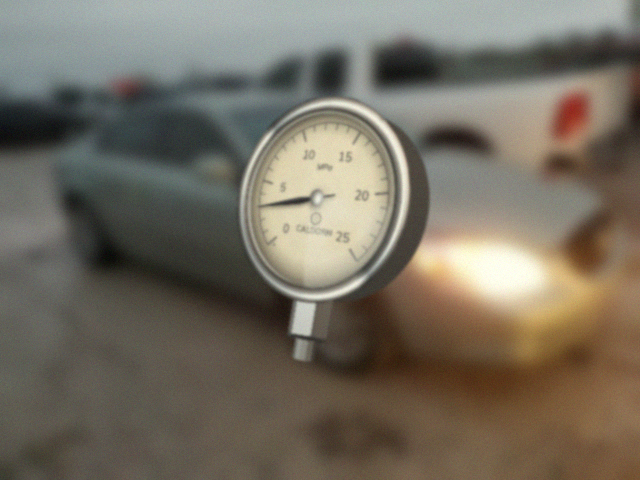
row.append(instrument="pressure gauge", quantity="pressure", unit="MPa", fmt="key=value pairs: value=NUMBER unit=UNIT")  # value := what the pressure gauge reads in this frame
value=3 unit=MPa
